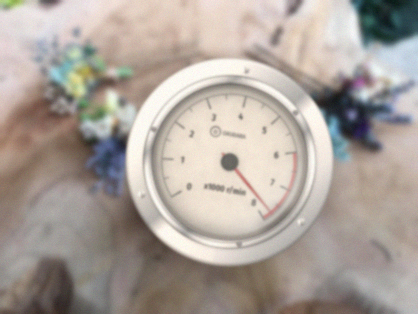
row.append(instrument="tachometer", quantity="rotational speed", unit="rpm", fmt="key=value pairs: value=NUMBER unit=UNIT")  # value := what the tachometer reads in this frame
value=7750 unit=rpm
